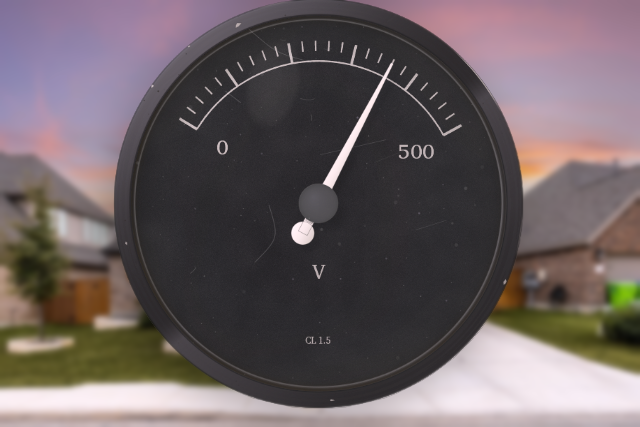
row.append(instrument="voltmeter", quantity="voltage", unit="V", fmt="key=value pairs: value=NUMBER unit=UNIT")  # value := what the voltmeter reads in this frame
value=360 unit=V
